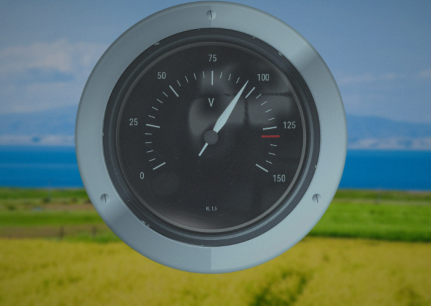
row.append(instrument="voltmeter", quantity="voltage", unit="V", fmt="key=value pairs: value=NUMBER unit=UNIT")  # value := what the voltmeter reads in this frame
value=95 unit=V
